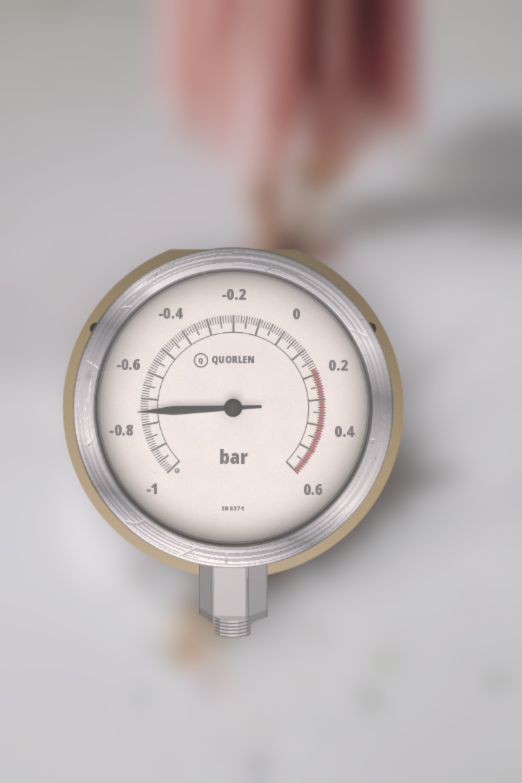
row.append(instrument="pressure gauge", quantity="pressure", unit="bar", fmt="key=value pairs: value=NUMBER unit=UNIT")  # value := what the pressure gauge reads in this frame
value=-0.75 unit=bar
